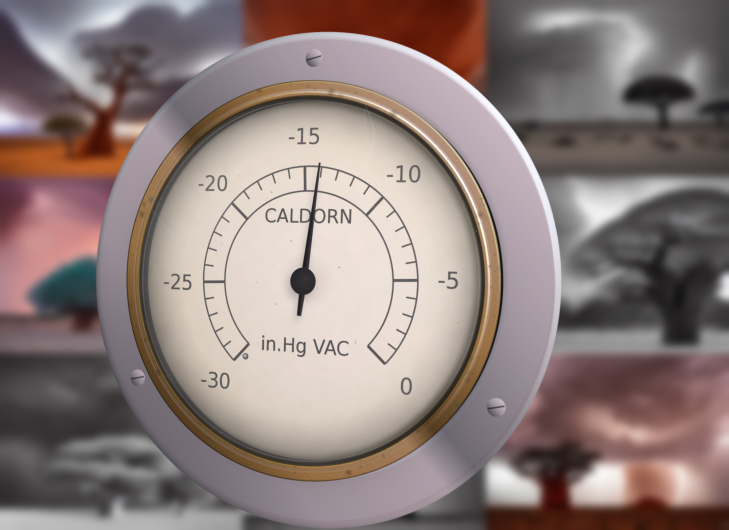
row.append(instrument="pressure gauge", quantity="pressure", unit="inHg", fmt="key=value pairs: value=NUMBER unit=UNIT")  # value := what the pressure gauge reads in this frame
value=-14 unit=inHg
